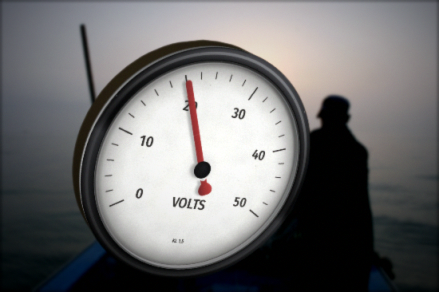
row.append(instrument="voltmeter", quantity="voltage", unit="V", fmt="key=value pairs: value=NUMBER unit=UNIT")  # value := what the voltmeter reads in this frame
value=20 unit=V
